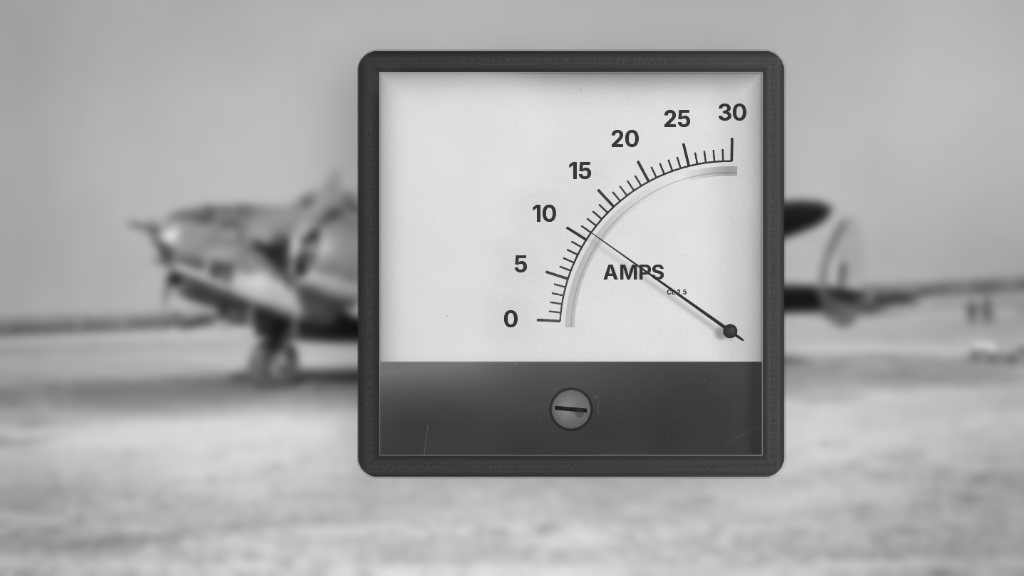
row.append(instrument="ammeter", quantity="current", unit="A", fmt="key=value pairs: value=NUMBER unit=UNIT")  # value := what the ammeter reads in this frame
value=11 unit=A
